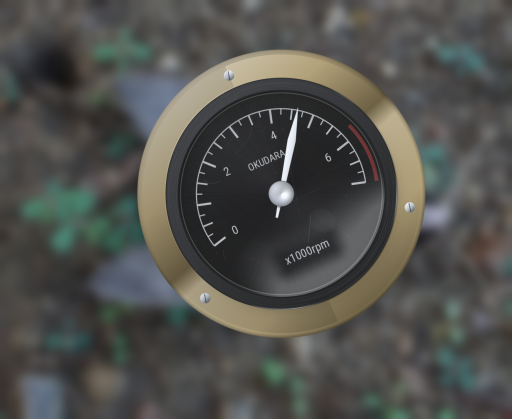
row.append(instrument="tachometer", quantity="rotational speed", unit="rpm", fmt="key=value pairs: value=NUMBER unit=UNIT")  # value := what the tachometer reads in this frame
value=4625 unit=rpm
